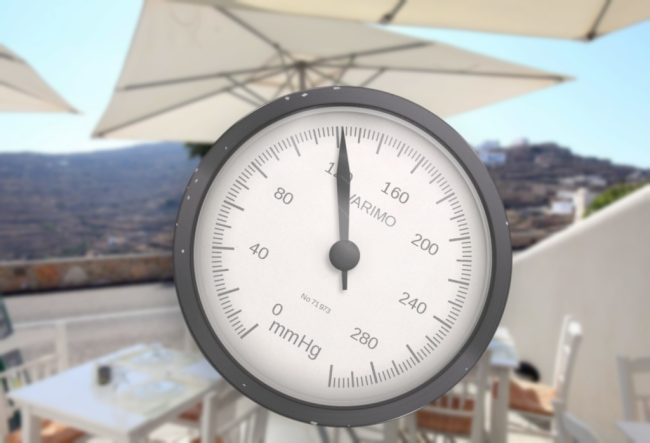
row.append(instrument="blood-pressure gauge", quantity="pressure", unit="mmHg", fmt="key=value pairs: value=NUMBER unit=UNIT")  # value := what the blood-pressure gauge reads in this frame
value=122 unit=mmHg
